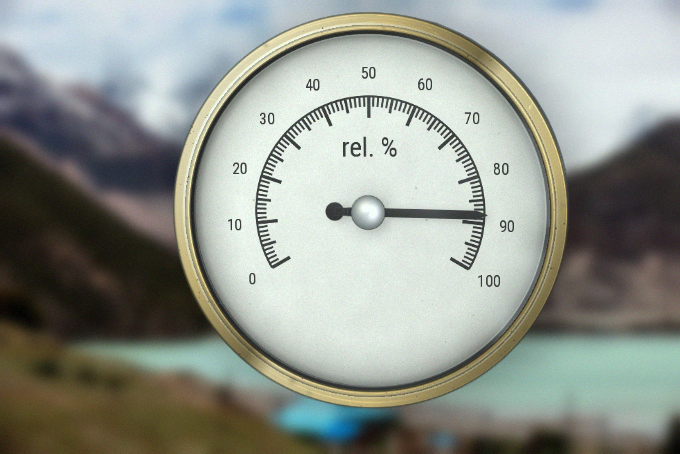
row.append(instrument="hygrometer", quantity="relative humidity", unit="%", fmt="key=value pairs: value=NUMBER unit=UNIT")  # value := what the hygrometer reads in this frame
value=88 unit=%
